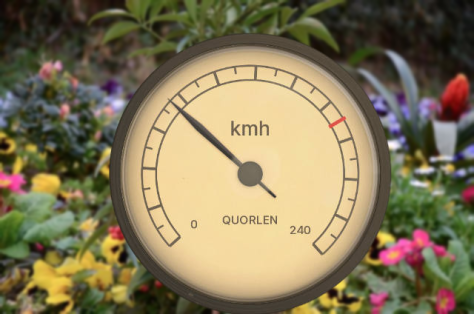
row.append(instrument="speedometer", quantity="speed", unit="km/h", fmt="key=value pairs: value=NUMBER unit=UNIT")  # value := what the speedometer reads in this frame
value=75 unit=km/h
